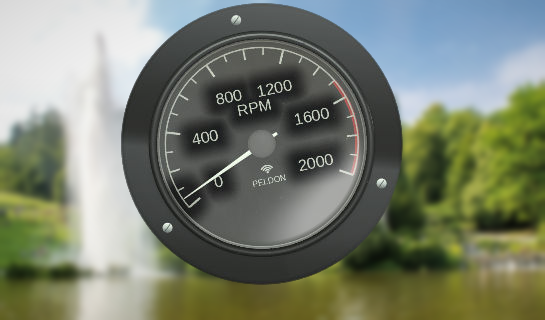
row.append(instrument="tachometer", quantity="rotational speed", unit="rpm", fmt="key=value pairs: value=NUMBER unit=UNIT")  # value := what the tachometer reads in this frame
value=50 unit=rpm
